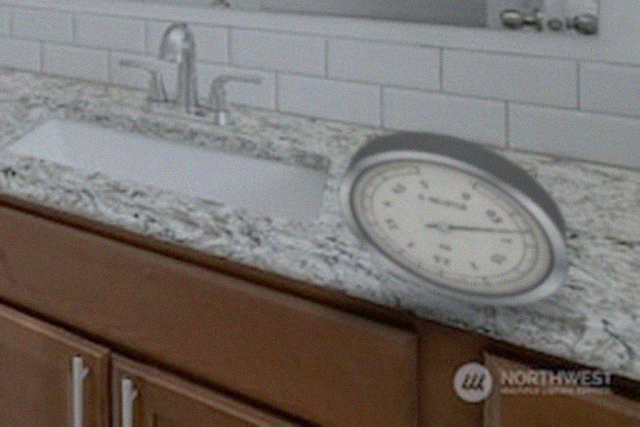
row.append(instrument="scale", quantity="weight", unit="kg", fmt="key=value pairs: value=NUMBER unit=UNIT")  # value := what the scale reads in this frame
value=0.75 unit=kg
